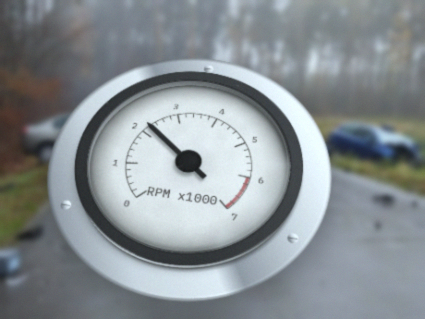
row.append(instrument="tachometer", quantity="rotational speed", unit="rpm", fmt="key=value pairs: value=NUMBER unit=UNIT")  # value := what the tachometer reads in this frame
value=2200 unit=rpm
